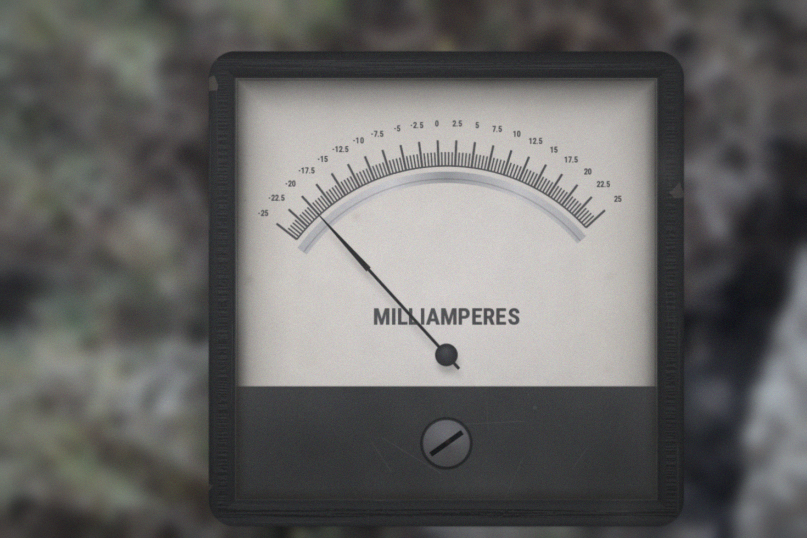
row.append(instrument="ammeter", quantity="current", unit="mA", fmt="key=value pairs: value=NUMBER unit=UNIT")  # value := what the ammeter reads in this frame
value=-20 unit=mA
